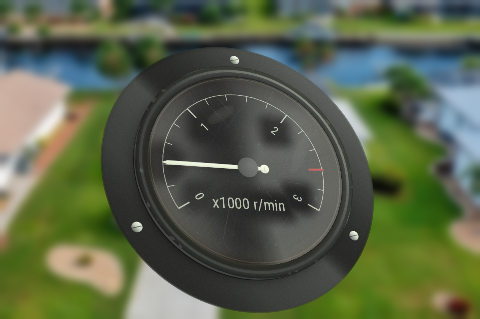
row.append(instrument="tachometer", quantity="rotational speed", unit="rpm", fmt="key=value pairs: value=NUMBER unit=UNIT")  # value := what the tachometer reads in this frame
value=400 unit=rpm
